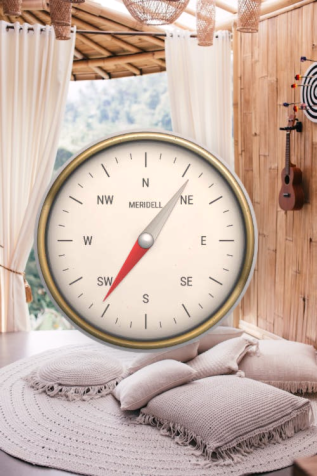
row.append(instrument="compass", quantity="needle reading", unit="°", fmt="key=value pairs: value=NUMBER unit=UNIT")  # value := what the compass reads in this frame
value=215 unit=°
